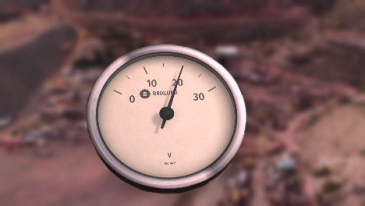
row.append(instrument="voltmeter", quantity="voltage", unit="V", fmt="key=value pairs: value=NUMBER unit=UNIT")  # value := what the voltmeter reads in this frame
value=20 unit=V
